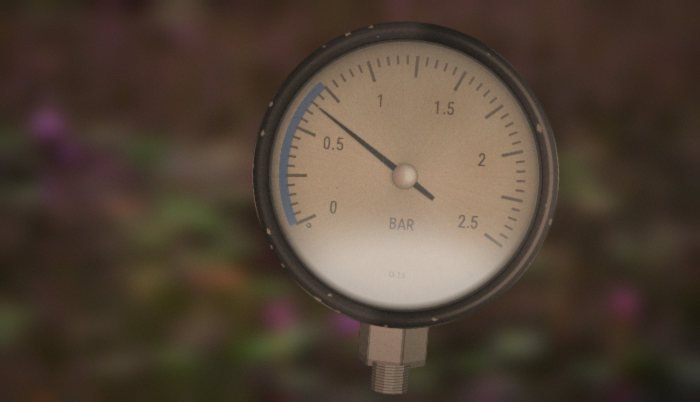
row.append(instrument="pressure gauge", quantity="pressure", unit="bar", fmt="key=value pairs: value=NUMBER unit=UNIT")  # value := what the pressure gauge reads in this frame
value=0.65 unit=bar
